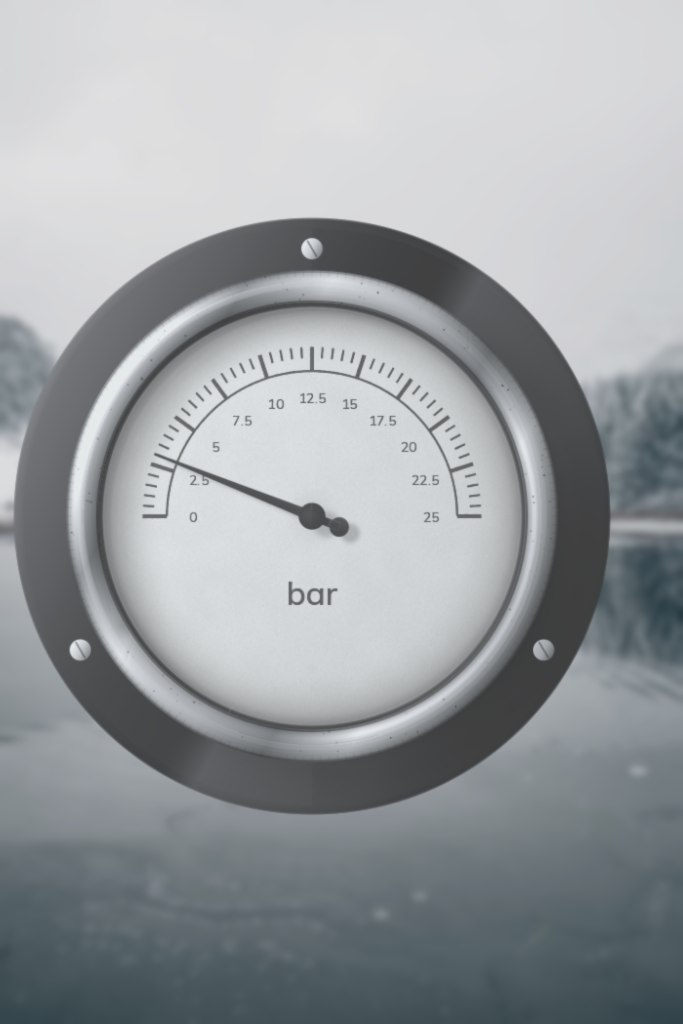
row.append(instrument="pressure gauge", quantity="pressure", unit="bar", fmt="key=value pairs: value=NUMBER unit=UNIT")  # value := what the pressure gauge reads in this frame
value=3 unit=bar
